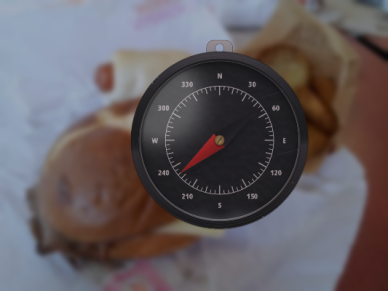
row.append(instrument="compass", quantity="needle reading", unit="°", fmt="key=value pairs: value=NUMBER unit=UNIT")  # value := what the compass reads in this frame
value=230 unit=°
